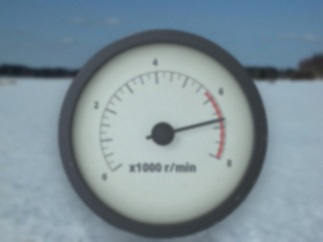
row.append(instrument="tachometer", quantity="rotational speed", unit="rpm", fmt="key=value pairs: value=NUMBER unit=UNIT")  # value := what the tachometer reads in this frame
value=6750 unit=rpm
